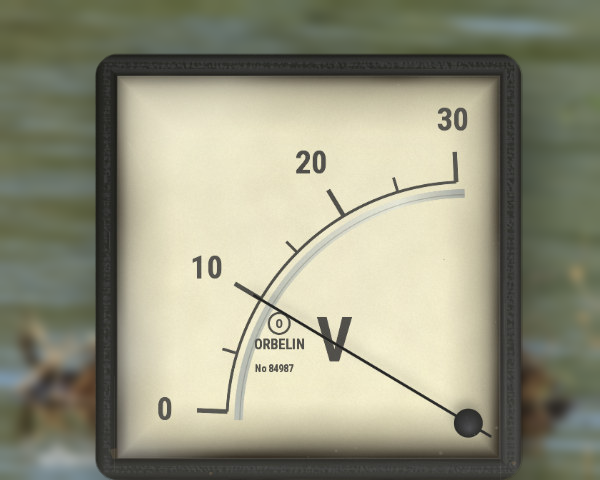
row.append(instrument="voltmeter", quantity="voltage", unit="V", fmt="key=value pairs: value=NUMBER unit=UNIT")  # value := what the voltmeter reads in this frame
value=10 unit=V
